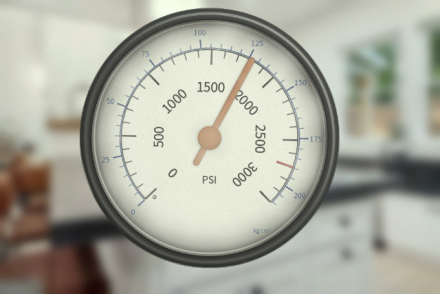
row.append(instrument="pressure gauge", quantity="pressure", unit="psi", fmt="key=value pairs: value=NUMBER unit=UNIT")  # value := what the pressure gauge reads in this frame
value=1800 unit=psi
